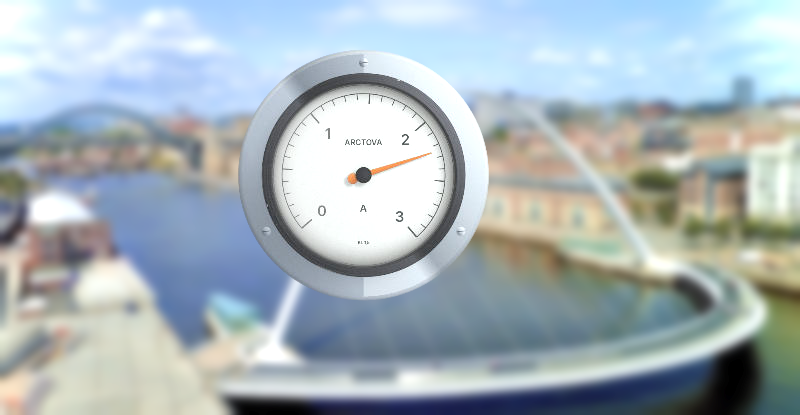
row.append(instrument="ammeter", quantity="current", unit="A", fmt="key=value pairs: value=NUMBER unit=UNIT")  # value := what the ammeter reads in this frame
value=2.25 unit=A
